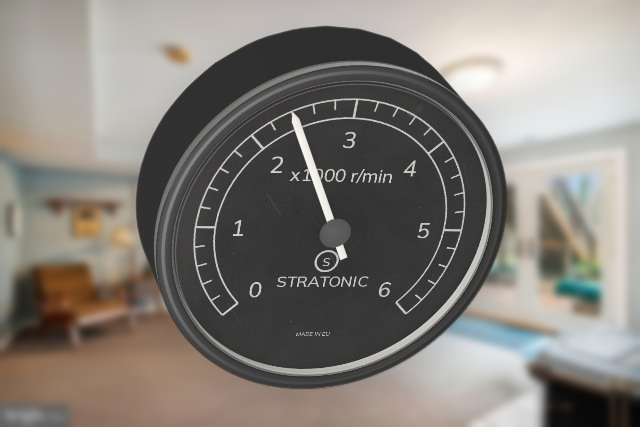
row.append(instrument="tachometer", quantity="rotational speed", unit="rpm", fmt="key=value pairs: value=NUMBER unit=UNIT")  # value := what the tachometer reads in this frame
value=2400 unit=rpm
